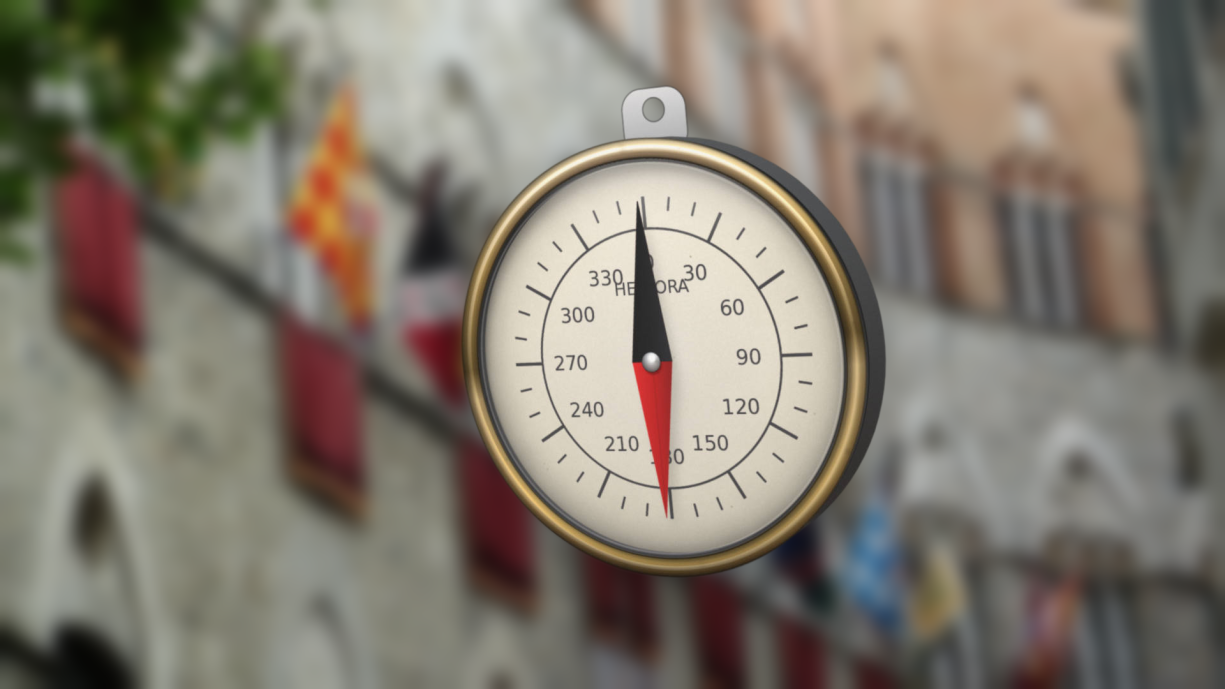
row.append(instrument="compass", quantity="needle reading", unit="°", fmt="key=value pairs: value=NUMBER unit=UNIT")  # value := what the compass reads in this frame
value=180 unit=°
